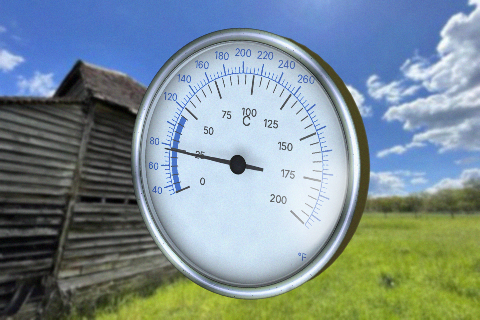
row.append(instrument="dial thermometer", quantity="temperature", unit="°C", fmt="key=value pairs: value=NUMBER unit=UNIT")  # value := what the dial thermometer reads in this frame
value=25 unit=°C
